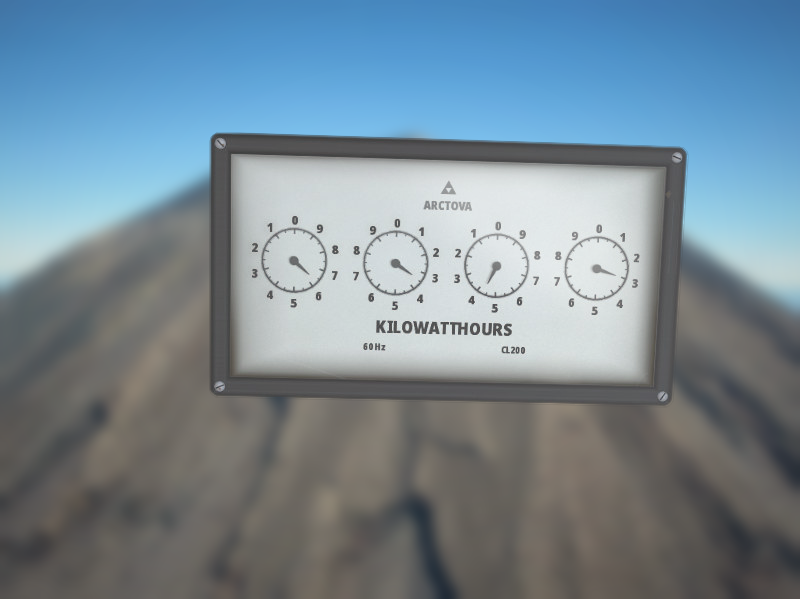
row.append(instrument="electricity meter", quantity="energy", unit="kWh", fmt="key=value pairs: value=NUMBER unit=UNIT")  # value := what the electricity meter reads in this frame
value=6343 unit=kWh
